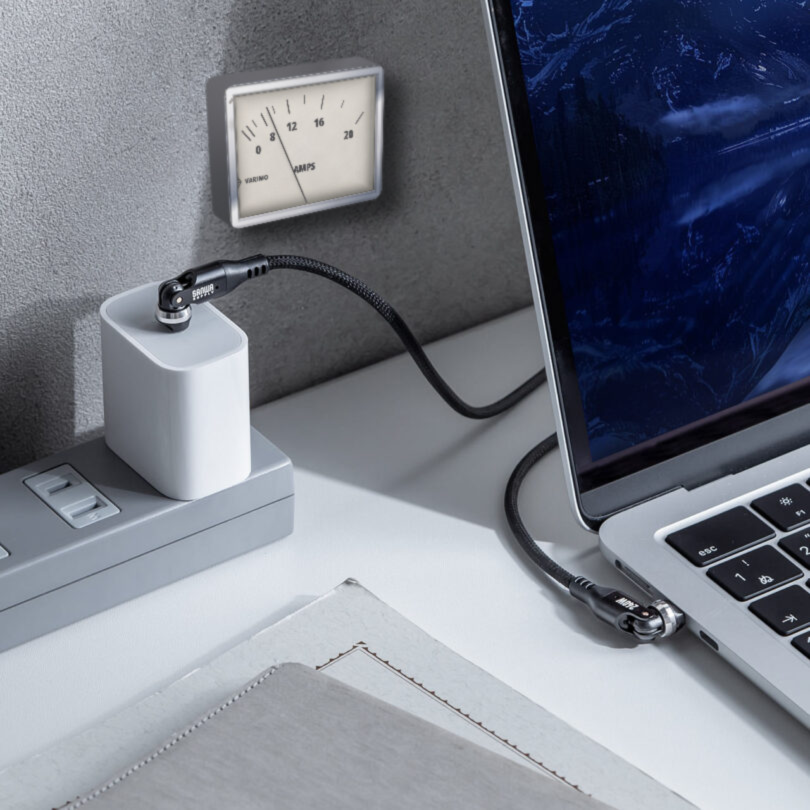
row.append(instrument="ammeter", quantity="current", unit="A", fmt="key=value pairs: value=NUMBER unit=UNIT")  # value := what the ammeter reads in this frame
value=9 unit=A
